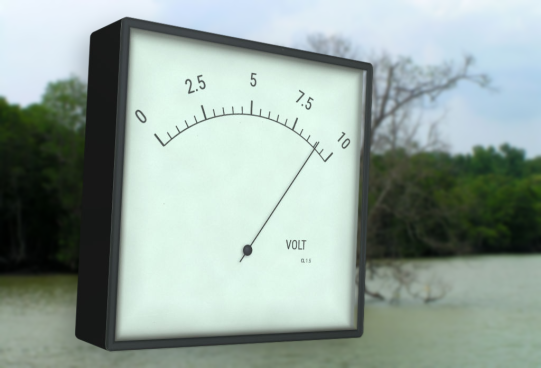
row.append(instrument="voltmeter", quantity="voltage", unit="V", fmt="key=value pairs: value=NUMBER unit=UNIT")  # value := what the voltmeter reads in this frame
value=9 unit=V
